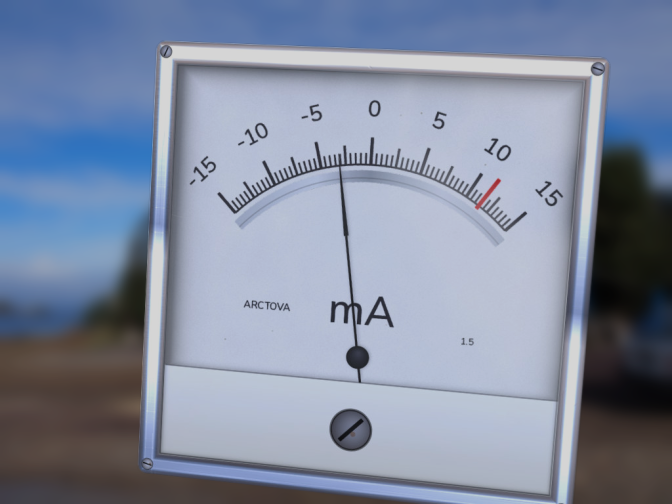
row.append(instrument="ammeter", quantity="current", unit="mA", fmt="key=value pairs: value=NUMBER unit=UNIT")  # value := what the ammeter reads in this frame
value=-3 unit=mA
